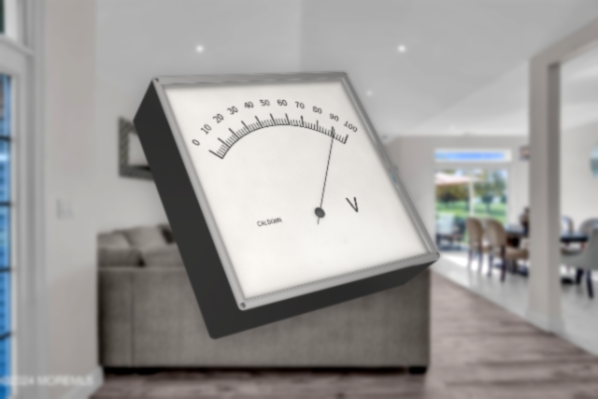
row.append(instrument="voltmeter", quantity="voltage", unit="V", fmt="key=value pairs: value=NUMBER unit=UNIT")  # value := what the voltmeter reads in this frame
value=90 unit=V
